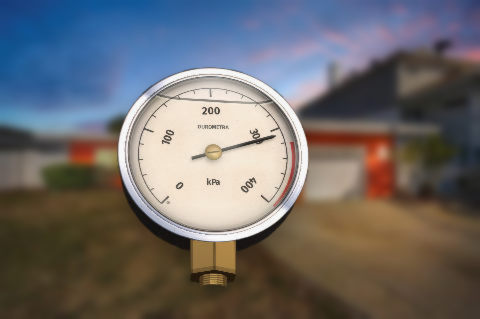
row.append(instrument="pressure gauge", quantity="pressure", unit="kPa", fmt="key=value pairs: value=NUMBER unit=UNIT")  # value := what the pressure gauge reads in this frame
value=310 unit=kPa
